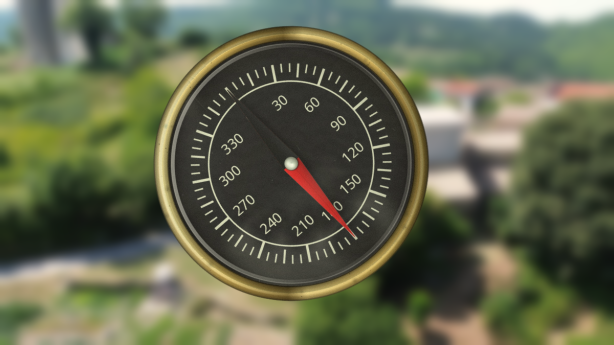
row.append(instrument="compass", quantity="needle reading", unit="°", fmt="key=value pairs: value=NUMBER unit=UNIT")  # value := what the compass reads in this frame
value=180 unit=°
